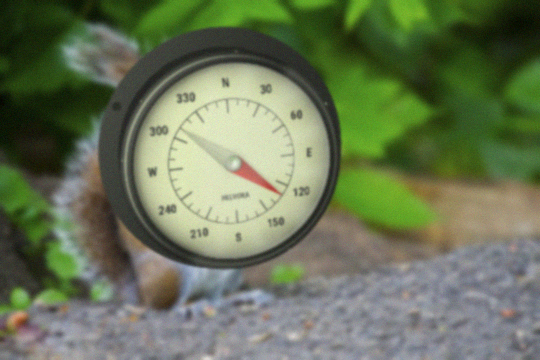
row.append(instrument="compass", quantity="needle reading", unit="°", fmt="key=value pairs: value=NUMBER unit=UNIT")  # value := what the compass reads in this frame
value=130 unit=°
